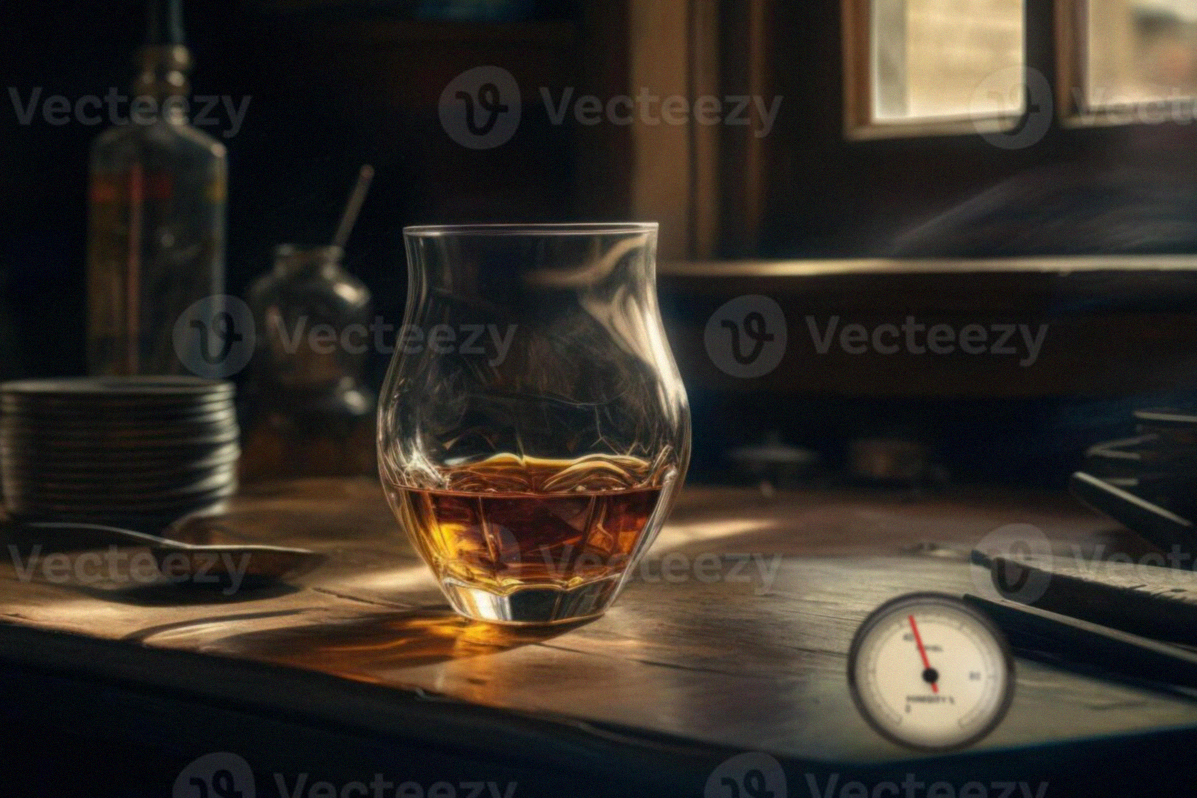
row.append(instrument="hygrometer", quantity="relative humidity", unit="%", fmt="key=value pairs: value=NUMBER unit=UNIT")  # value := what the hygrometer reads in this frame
value=44 unit=%
